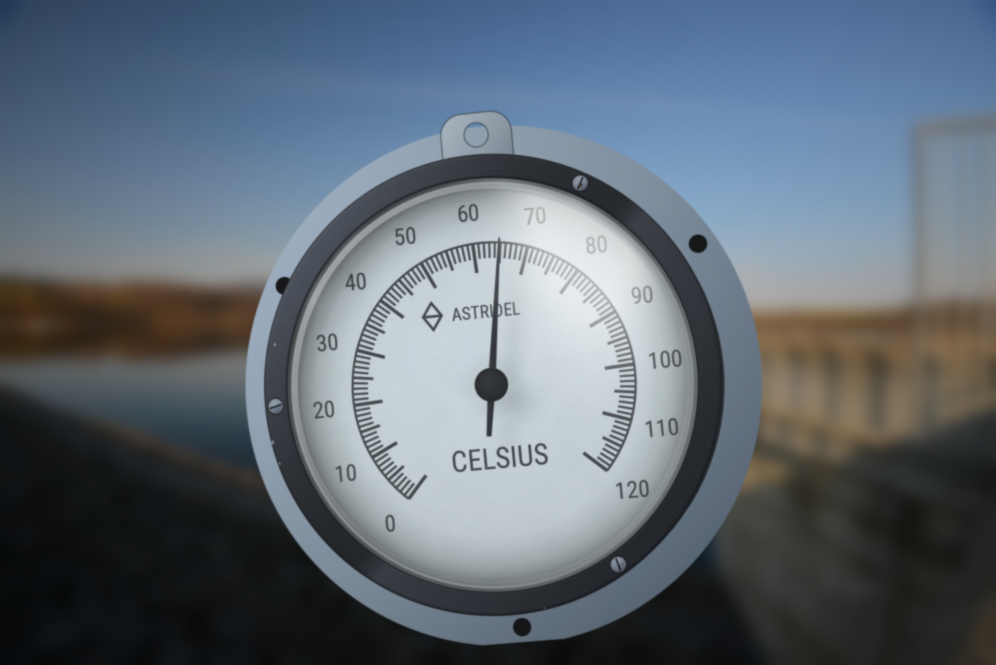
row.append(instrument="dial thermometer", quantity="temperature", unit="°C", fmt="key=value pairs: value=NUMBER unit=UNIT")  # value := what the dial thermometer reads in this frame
value=65 unit=°C
